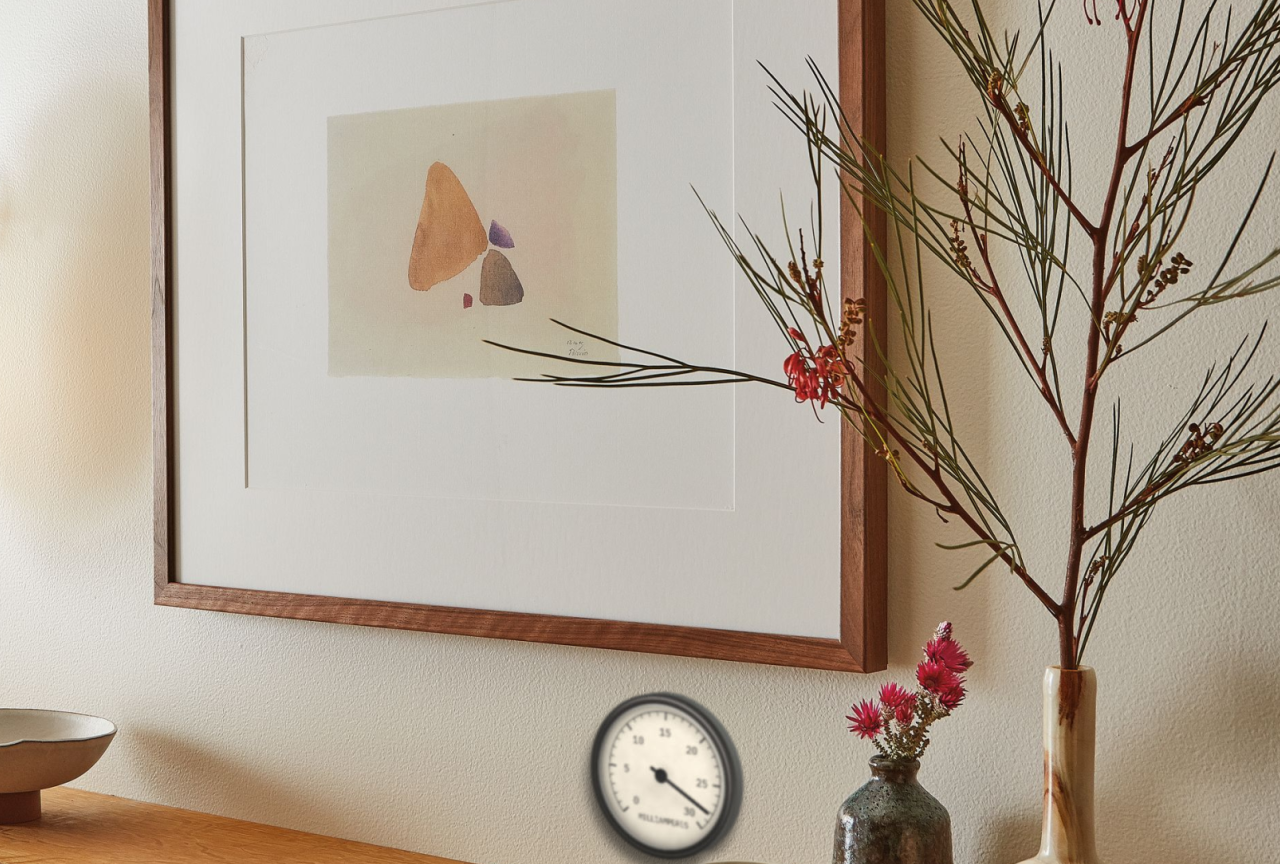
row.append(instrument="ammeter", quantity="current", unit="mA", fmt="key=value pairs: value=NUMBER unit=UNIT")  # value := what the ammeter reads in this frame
value=28 unit=mA
